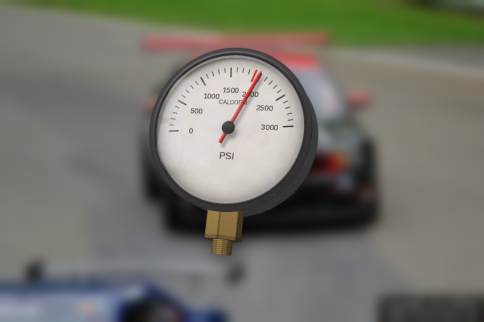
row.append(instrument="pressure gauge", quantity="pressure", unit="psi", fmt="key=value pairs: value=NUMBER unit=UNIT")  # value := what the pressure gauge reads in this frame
value=2000 unit=psi
